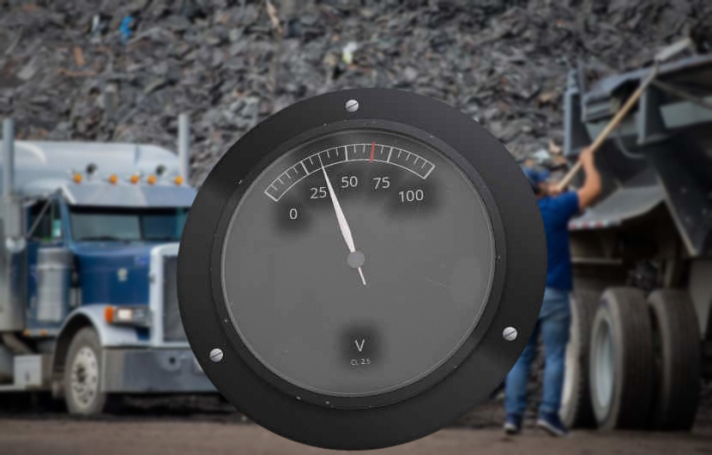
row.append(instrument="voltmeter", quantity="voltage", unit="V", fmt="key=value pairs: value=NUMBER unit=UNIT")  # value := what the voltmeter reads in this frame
value=35 unit=V
